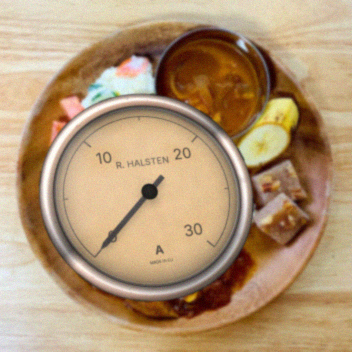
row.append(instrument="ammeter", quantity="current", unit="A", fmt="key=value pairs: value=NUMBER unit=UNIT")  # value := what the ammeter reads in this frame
value=0 unit=A
